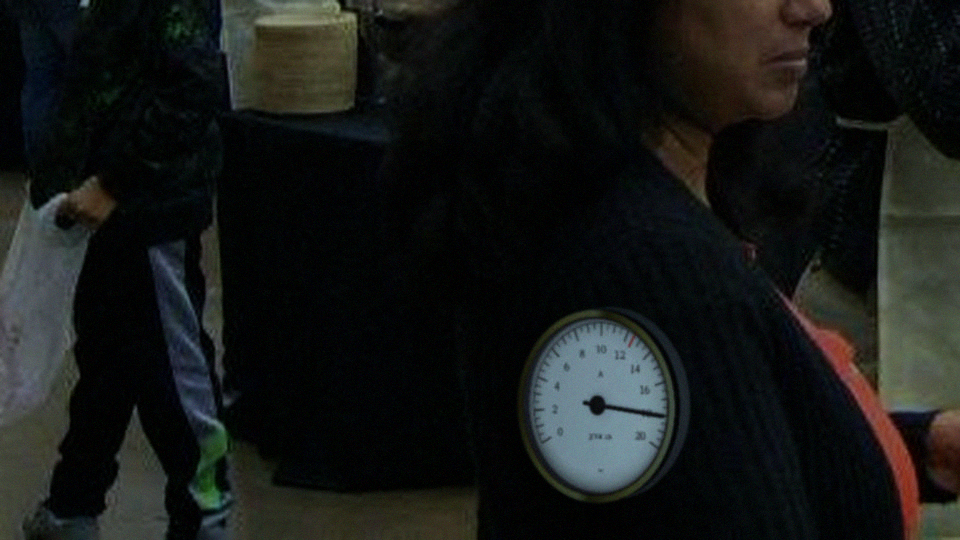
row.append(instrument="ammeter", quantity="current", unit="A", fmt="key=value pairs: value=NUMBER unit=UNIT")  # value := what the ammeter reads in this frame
value=18 unit=A
